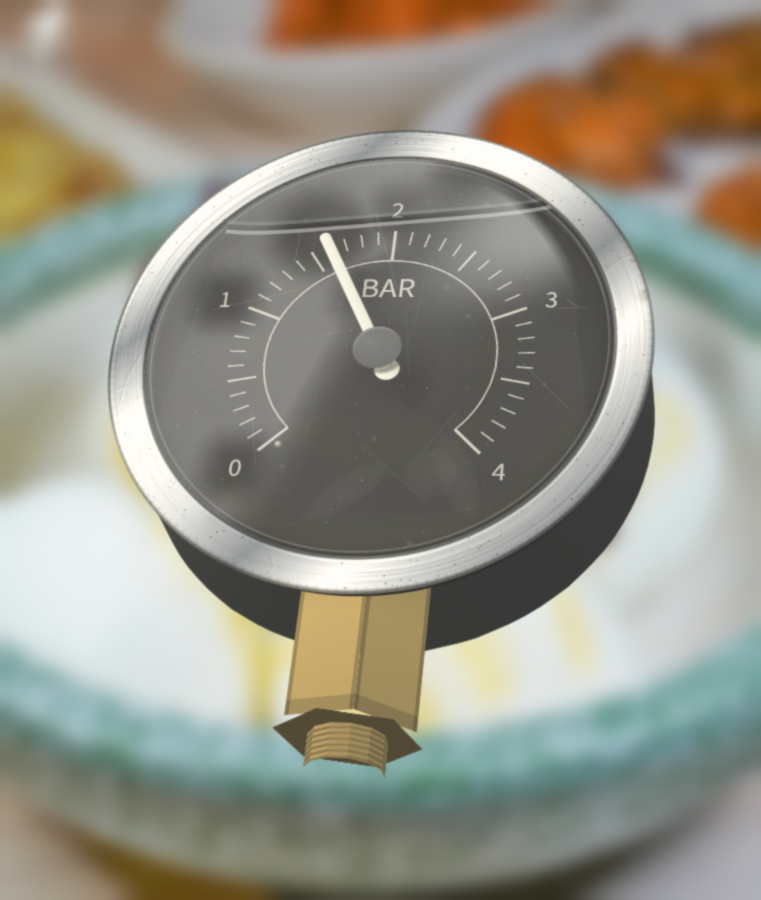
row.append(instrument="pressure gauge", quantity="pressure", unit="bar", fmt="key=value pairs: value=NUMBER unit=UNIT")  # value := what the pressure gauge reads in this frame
value=1.6 unit=bar
